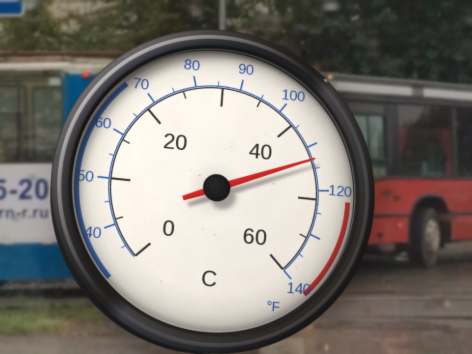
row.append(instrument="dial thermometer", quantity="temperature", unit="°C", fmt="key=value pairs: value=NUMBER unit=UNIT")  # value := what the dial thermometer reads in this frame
value=45 unit=°C
